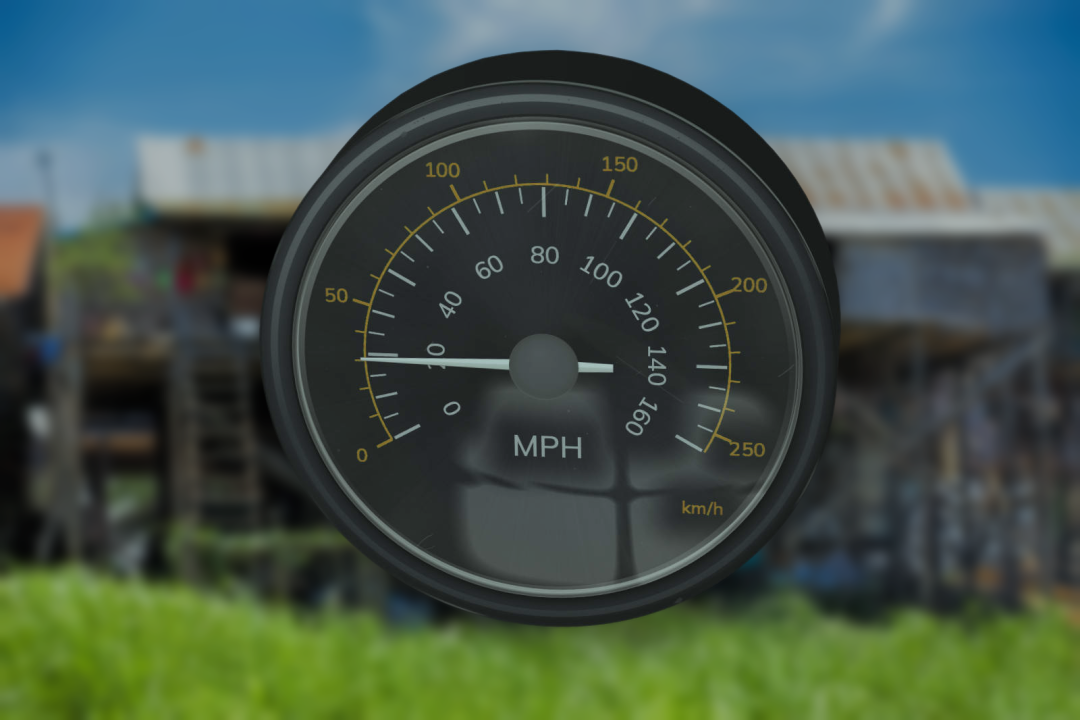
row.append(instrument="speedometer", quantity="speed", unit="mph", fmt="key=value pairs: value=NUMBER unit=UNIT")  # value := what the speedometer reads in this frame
value=20 unit=mph
